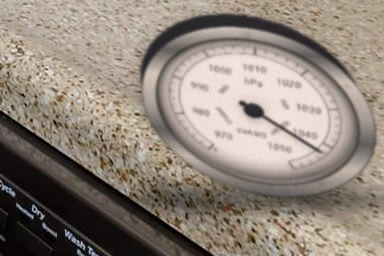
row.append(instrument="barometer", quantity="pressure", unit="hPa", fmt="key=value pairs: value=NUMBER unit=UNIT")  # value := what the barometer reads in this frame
value=1042 unit=hPa
